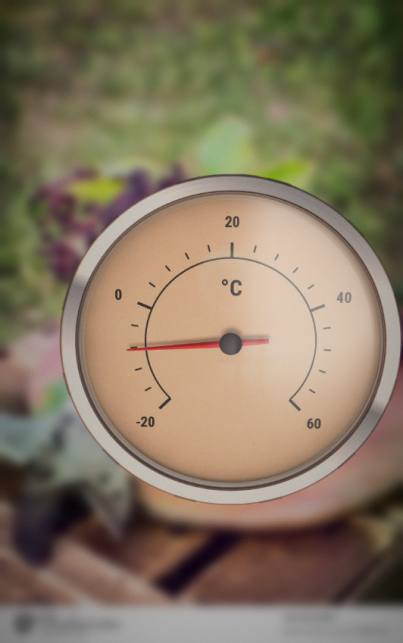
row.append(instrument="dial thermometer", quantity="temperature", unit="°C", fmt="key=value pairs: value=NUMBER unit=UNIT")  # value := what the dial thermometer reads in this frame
value=-8 unit=°C
